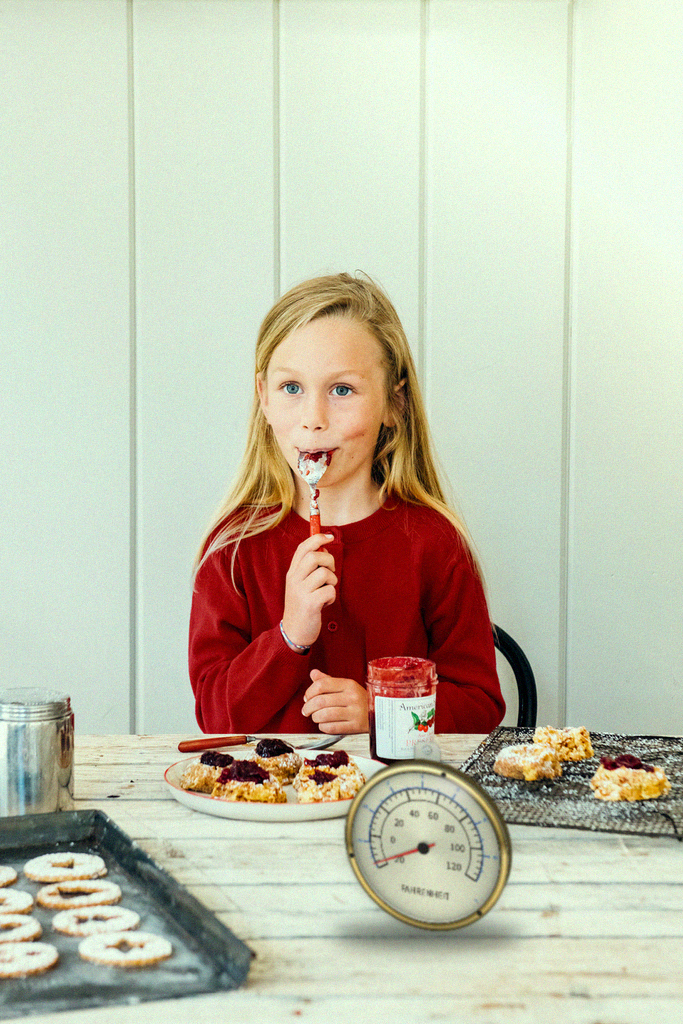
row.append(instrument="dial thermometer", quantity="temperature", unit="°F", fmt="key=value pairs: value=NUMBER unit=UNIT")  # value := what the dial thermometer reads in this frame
value=-16 unit=°F
